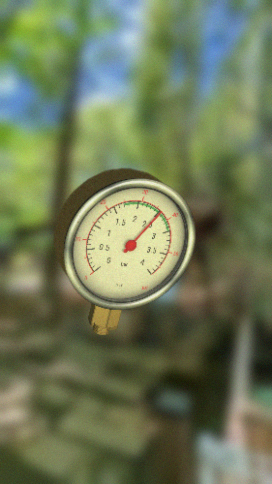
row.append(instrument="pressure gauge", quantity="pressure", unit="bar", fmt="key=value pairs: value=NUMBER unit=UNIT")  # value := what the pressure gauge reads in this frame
value=2.5 unit=bar
